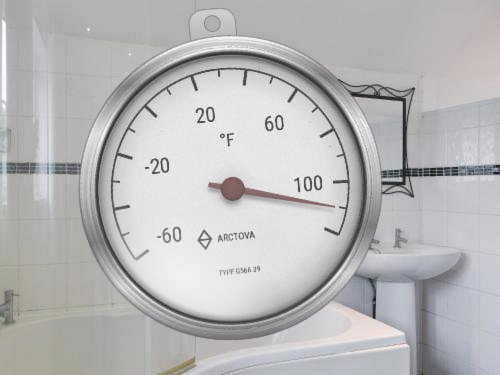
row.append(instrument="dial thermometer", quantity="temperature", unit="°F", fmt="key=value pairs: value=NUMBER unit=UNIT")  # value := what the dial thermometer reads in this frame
value=110 unit=°F
